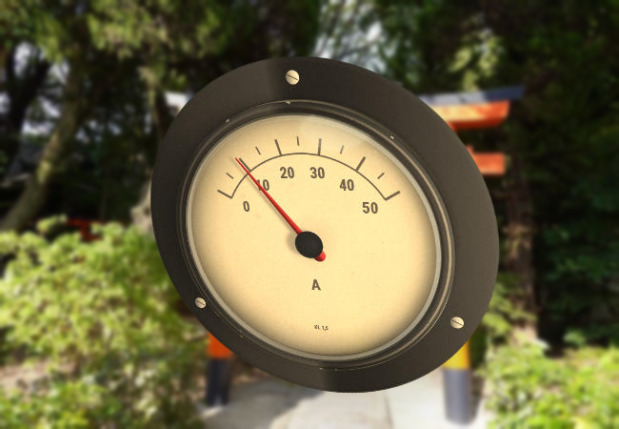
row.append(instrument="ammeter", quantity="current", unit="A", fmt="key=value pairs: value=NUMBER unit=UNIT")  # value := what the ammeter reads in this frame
value=10 unit=A
